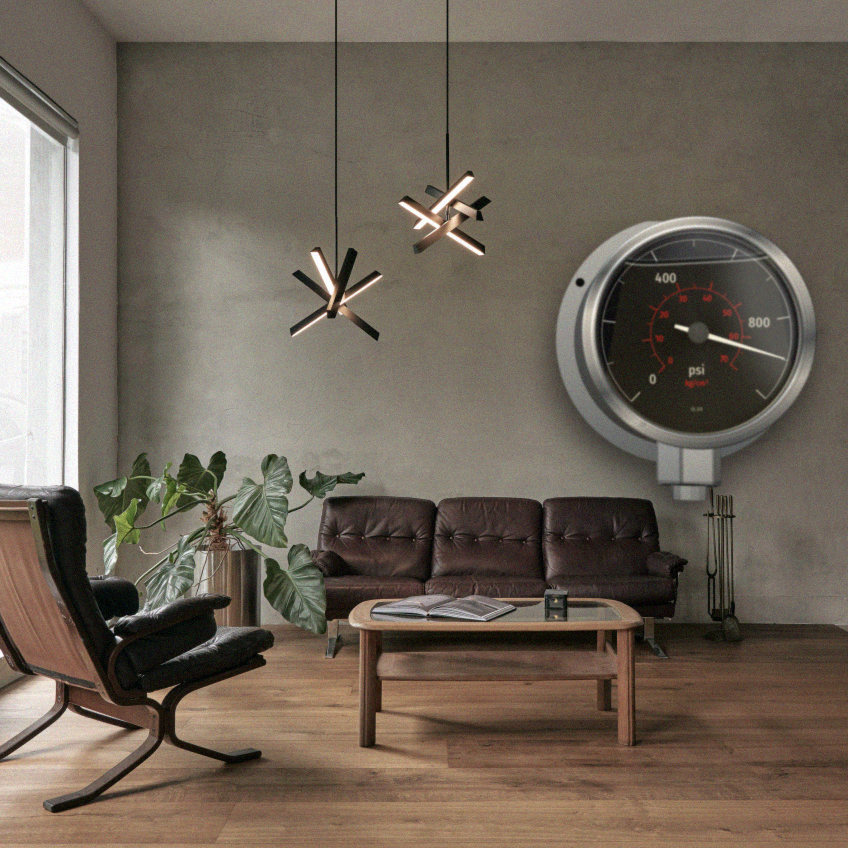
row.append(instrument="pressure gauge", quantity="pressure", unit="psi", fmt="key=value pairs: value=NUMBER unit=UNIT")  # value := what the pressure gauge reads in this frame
value=900 unit=psi
